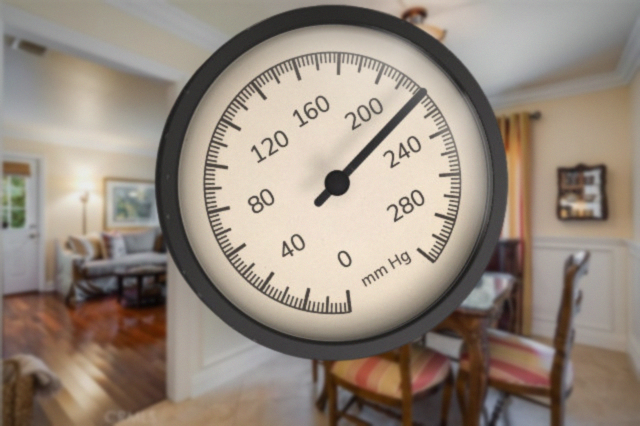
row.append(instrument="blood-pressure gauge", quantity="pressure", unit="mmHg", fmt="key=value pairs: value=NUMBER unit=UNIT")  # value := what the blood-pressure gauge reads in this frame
value=220 unit=mmHg
